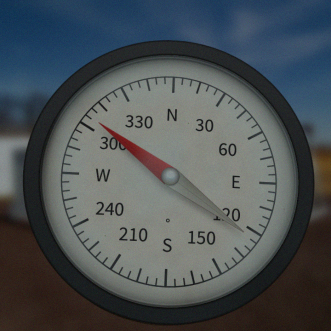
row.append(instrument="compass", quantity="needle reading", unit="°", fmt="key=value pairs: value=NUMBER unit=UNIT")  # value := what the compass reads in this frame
value=305 unit=°
